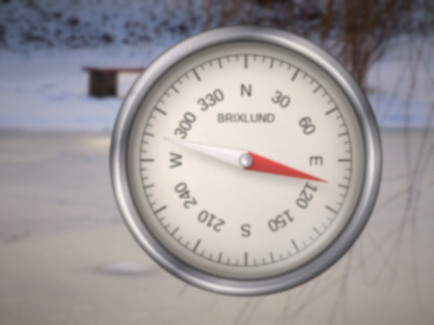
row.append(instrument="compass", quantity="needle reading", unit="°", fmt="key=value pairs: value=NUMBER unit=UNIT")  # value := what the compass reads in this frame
value=105 unit=°
